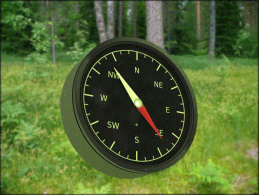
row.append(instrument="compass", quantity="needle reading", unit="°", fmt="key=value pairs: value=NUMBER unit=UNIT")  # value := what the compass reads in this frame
value=140 unit=°
